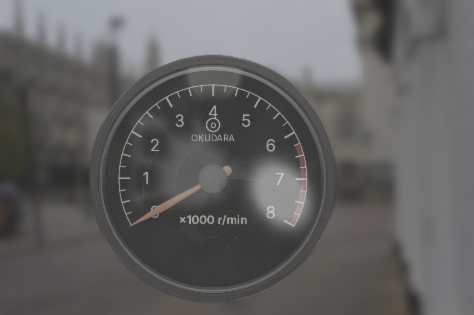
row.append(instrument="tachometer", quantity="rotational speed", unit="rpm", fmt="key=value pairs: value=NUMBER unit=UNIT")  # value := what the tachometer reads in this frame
value=0 unit=rpm
